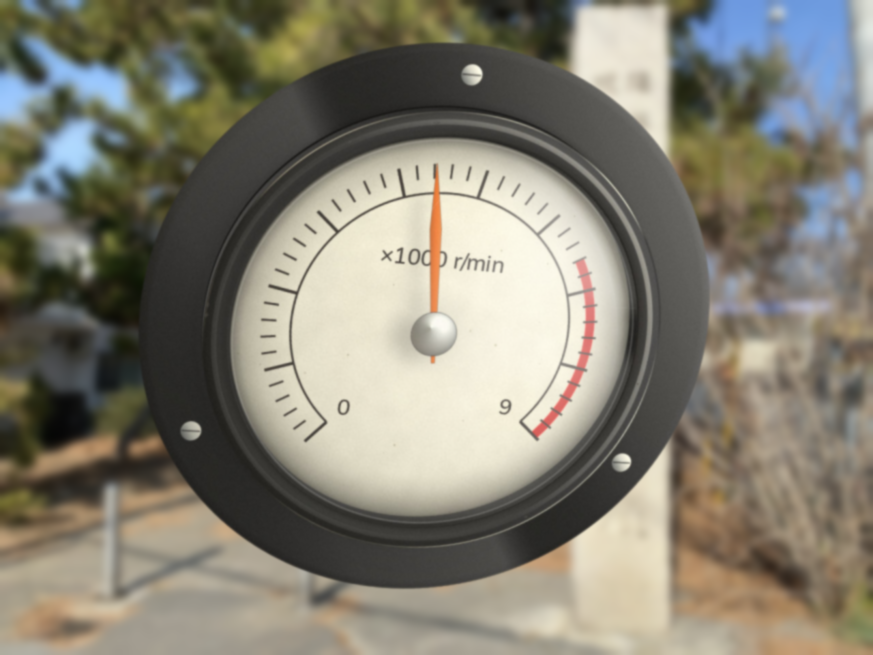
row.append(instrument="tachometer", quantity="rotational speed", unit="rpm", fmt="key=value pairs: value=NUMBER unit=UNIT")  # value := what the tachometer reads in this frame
value=4400 unit=rpm
